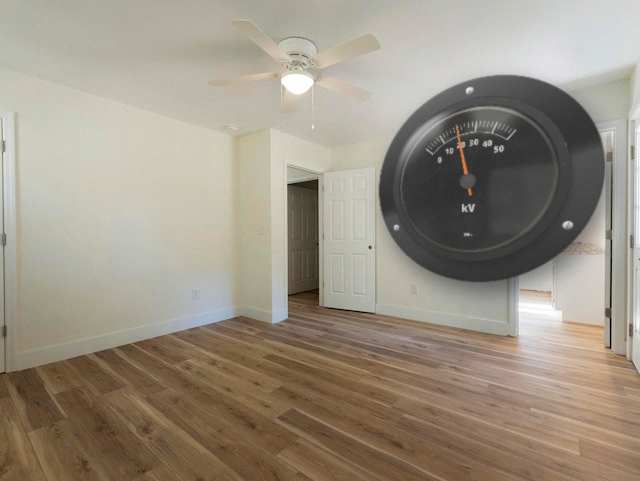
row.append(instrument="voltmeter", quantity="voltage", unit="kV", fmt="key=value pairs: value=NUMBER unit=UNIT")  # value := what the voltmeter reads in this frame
value=20 unit=kV
